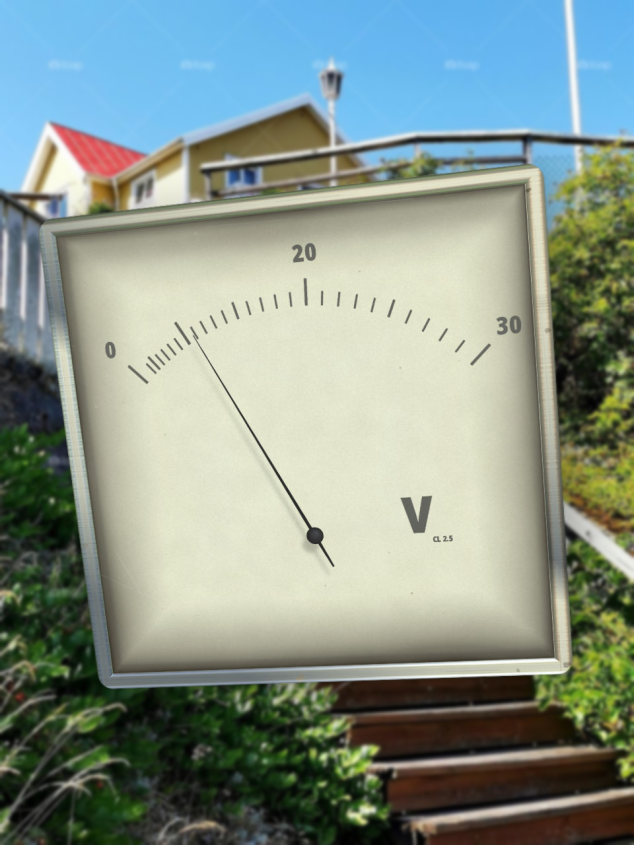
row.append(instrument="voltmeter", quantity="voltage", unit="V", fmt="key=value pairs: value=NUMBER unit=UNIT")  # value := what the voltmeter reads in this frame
value=11 unit=V
